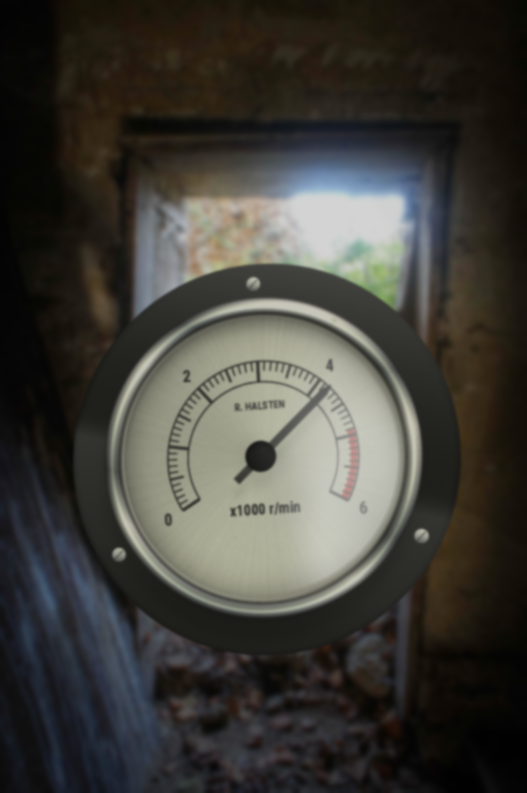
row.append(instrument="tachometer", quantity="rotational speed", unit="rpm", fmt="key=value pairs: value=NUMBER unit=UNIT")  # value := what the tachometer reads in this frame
value=4200 unit=rpm
